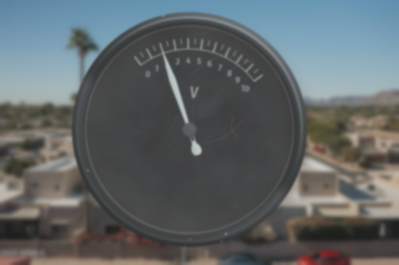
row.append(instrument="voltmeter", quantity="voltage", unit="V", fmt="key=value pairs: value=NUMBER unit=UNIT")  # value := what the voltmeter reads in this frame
value=2 unit=V
